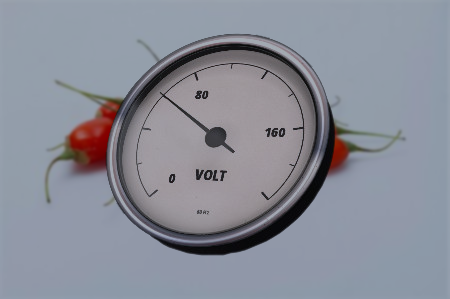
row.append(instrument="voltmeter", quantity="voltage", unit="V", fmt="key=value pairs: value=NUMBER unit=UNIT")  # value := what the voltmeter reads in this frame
value=60 unit=V
